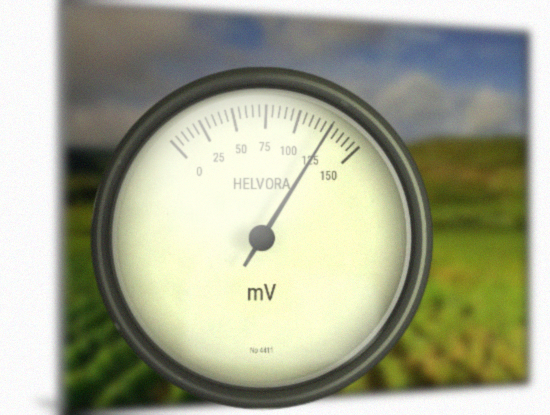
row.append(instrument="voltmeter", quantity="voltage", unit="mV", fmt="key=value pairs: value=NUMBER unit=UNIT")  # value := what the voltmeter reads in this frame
value=125 unit=mV
